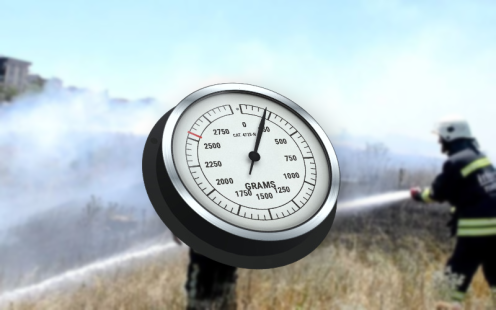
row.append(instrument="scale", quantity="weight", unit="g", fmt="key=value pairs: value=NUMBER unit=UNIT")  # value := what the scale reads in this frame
value=200 unit=g
